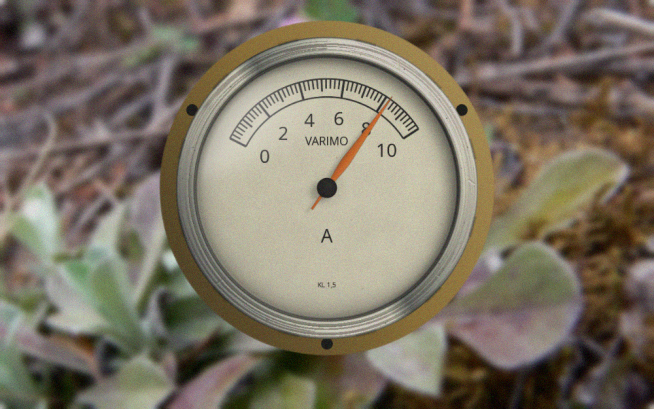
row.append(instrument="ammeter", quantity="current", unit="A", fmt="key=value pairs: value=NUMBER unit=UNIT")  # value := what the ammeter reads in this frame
value=8.2 unit=A
